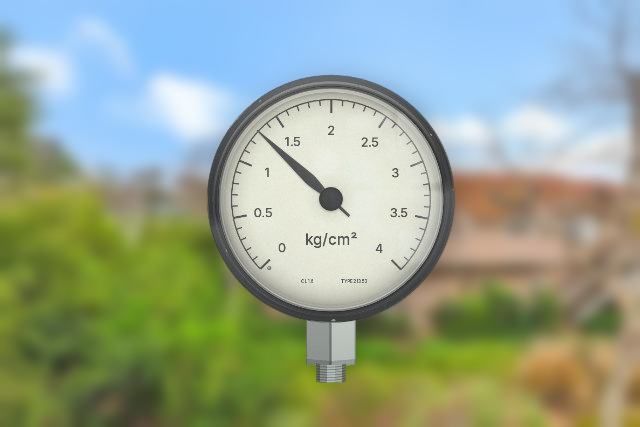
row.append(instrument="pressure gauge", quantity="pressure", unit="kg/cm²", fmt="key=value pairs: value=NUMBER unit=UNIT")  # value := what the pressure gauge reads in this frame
value=1.3 unit=kg/cm²
